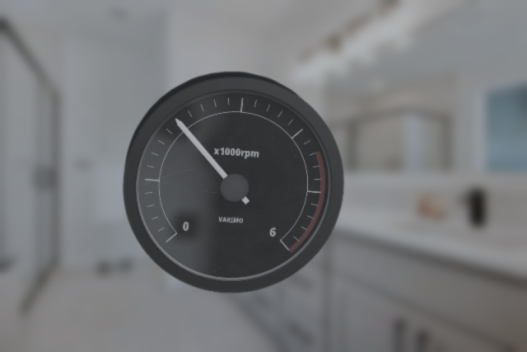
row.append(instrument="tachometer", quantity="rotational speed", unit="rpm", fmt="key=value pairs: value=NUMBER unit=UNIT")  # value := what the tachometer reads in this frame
value=2000 unit=rpm
